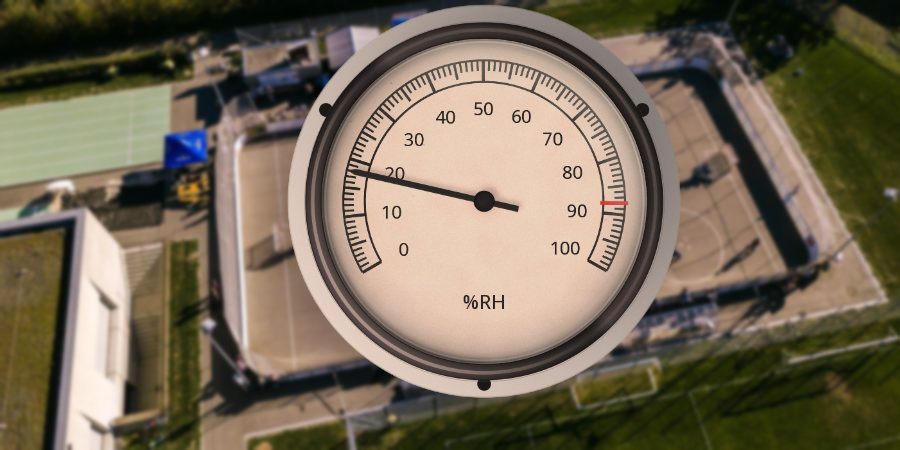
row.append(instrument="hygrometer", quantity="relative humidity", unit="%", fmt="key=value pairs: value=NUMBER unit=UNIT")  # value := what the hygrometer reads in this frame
value=18 unit=%
